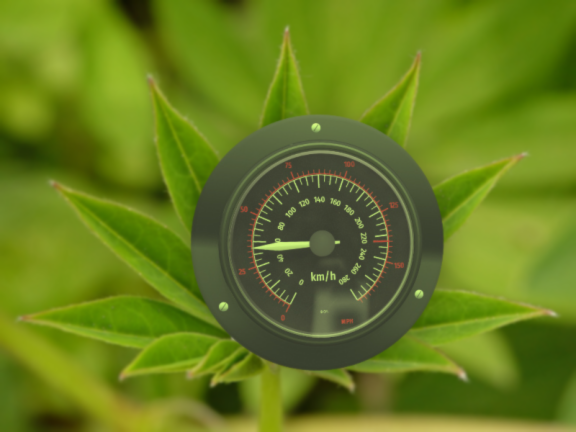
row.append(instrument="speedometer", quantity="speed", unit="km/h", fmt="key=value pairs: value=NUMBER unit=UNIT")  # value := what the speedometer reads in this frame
value=55 unit=km/h
